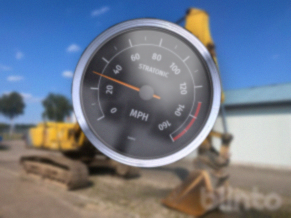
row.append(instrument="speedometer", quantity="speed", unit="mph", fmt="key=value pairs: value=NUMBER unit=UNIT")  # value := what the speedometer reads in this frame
value=30 unit=mph
